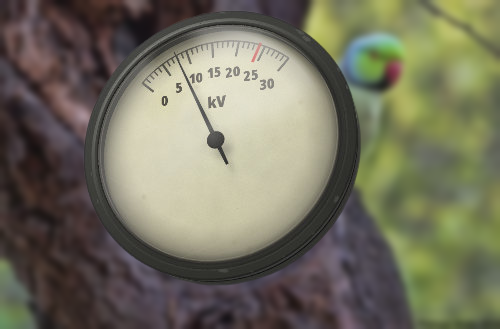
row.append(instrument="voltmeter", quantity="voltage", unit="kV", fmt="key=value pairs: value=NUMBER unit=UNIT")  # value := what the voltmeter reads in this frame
value=8 unit=kV
